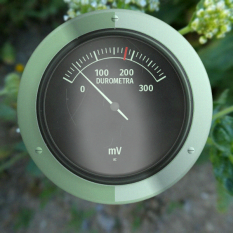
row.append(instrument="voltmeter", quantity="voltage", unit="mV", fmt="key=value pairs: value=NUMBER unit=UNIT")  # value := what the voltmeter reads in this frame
value=40 unit=mV
